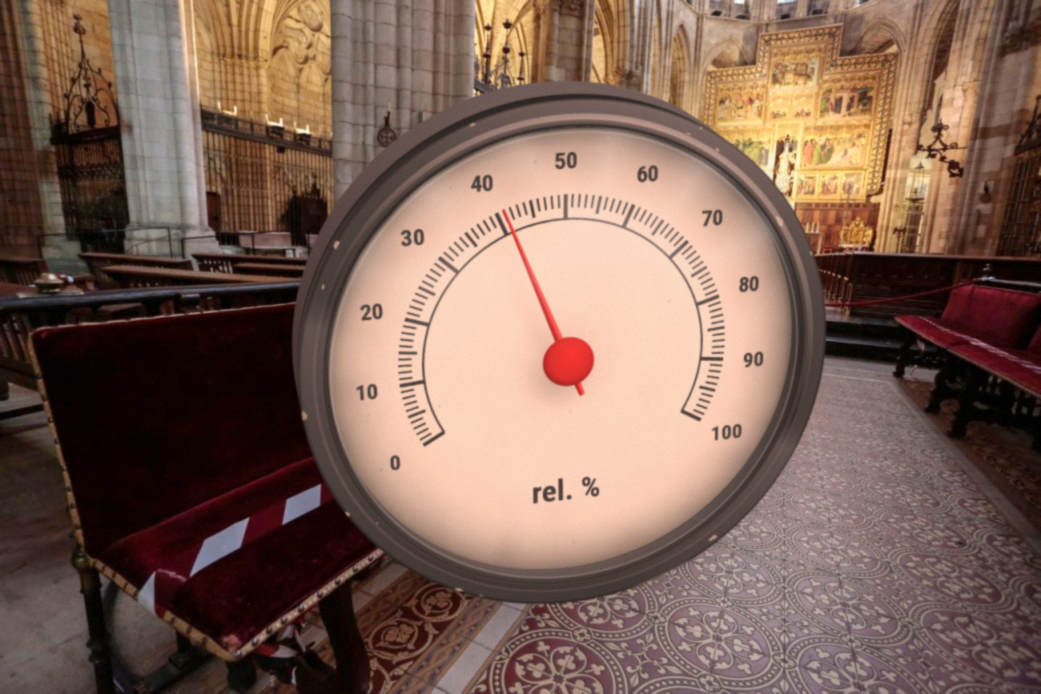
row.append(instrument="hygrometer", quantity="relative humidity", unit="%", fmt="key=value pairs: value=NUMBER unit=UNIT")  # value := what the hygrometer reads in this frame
value=41 unit=%
